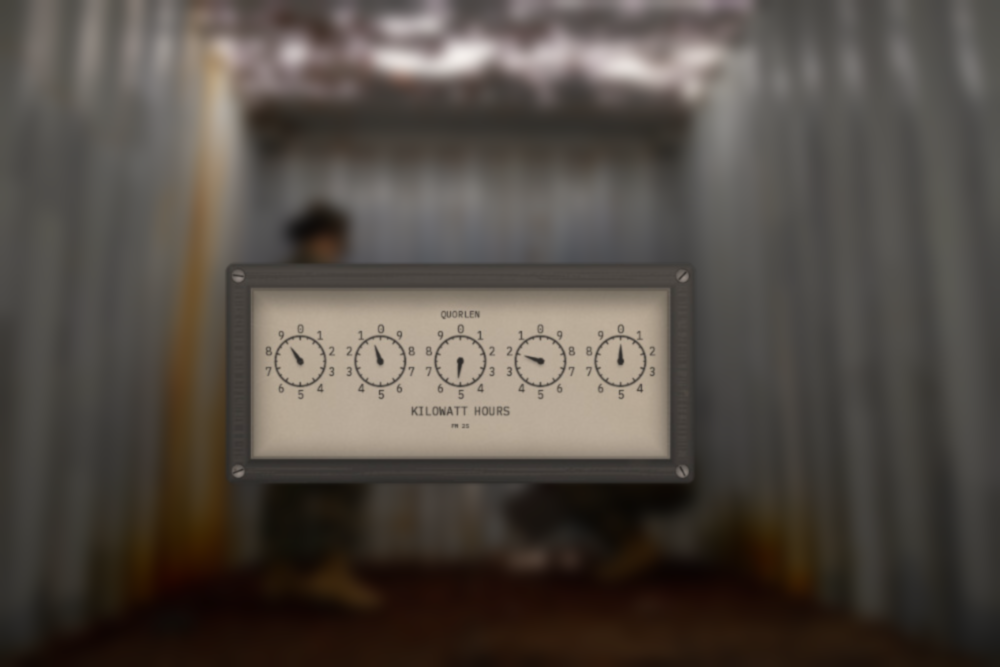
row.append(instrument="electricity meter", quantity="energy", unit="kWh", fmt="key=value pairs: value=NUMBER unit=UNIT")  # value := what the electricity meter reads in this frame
value=90520 unit=kWh
